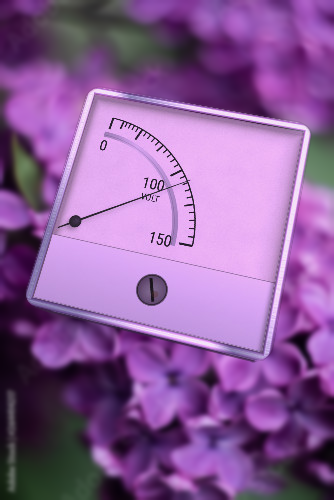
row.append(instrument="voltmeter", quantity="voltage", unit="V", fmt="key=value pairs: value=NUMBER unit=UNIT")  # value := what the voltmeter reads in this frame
value=110 unit=V
